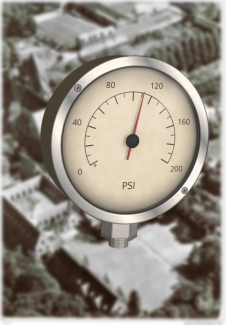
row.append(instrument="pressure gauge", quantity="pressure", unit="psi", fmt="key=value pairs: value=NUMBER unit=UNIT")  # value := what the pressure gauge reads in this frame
value=110 unit=psi
